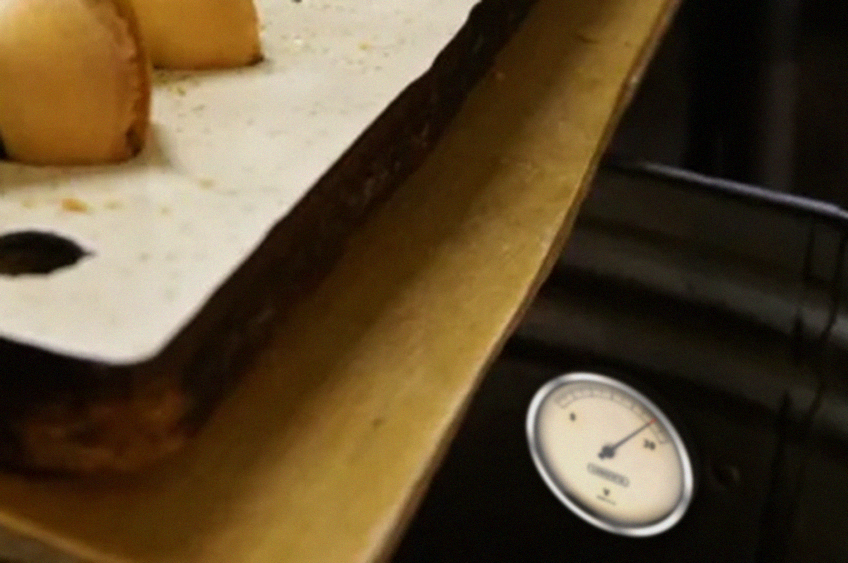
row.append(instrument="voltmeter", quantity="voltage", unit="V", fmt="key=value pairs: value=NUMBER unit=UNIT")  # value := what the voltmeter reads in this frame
value=25 unit=V
